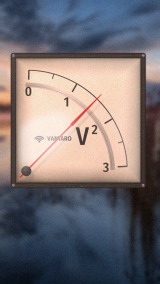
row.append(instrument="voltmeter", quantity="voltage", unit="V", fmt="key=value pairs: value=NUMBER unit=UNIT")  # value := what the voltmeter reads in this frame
value=1.5 unit=V
